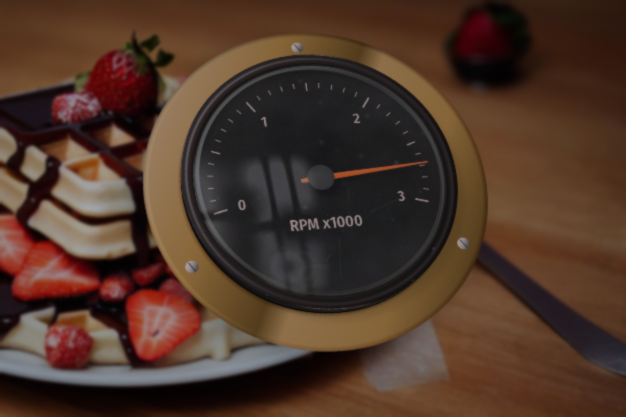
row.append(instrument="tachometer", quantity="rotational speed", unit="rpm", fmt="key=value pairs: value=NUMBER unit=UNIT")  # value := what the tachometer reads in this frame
value=2700 unit=rpm
